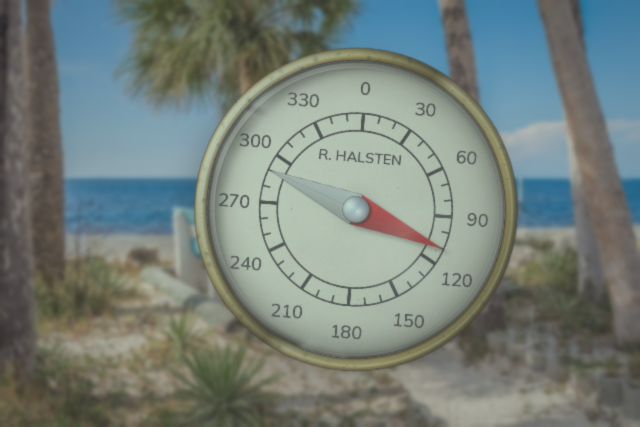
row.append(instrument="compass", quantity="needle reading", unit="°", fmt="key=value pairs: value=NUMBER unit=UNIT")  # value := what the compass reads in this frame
value=110 unit=°
